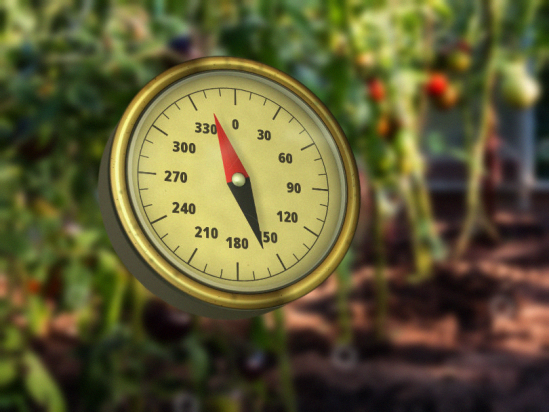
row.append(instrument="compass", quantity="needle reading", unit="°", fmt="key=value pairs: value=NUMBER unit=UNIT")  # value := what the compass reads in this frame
value=340 unit=°
